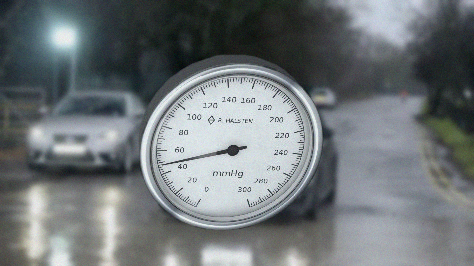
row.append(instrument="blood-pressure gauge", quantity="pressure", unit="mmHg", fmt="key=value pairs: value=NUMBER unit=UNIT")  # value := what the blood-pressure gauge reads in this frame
value=50 unit=mmHg
